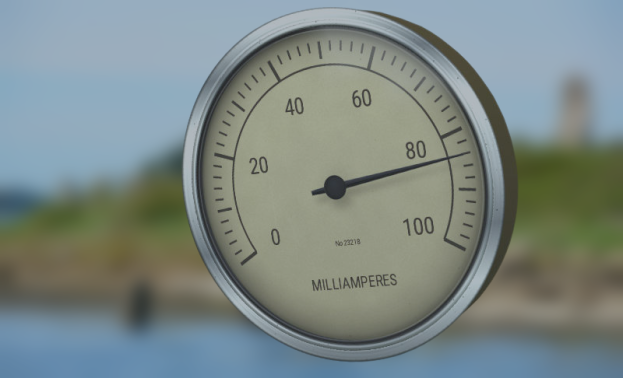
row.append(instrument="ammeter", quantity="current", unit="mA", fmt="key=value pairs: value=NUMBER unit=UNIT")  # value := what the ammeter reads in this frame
value=84 unit=mA
